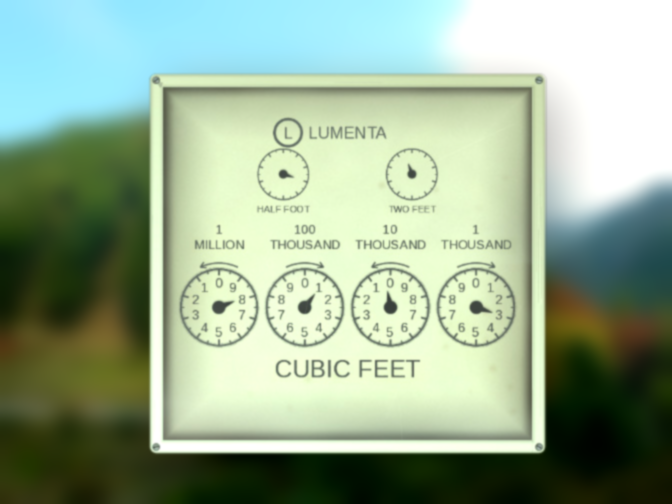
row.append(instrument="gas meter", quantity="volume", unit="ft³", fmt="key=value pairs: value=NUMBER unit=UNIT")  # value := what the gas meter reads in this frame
value=810300 unit=ft³
